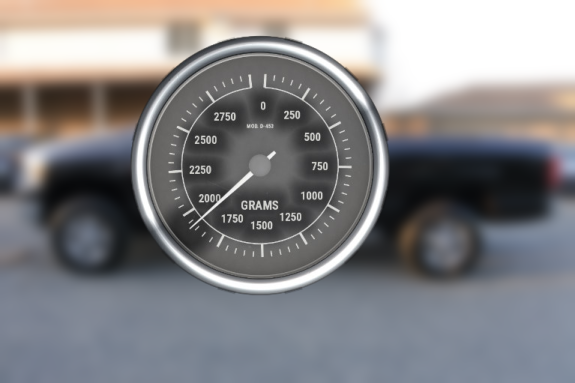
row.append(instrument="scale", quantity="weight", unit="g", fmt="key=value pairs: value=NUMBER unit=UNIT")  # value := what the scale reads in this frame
value=1925 unit=g
